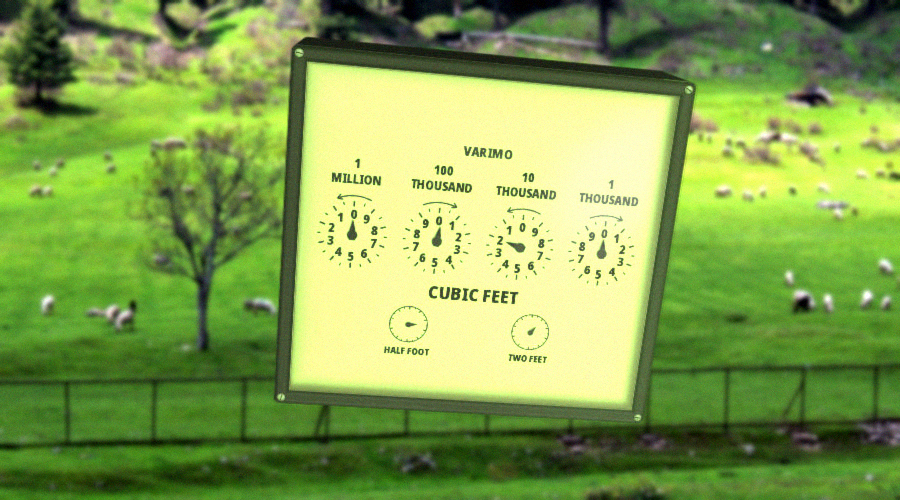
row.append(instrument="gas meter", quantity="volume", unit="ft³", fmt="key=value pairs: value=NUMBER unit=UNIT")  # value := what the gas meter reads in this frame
value=2000 unit=ft³
